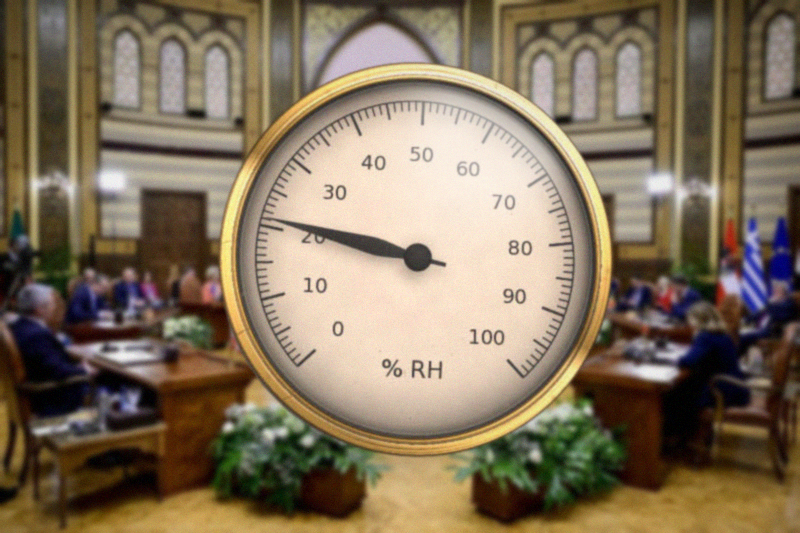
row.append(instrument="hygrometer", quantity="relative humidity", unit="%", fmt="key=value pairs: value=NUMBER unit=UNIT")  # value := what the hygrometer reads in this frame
value=21 unit=%
